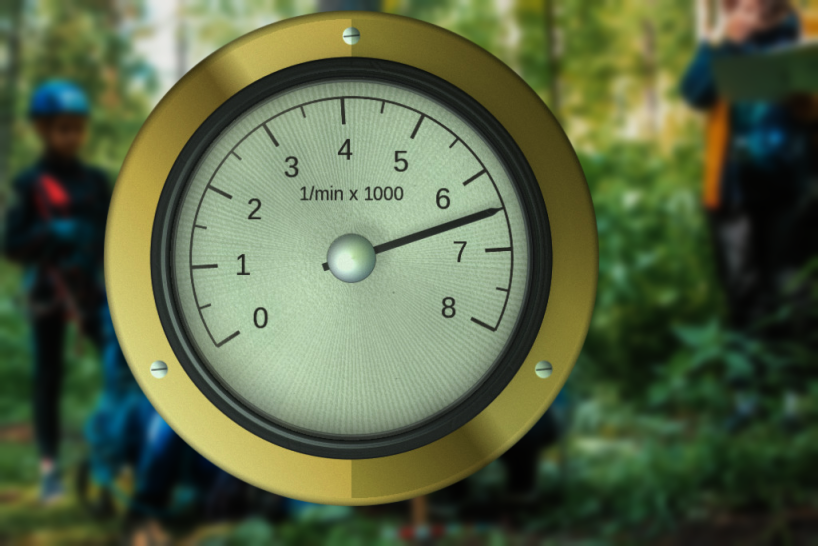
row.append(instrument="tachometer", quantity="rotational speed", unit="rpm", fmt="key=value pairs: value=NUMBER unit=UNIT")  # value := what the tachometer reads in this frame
value=6500 unit=rpm
